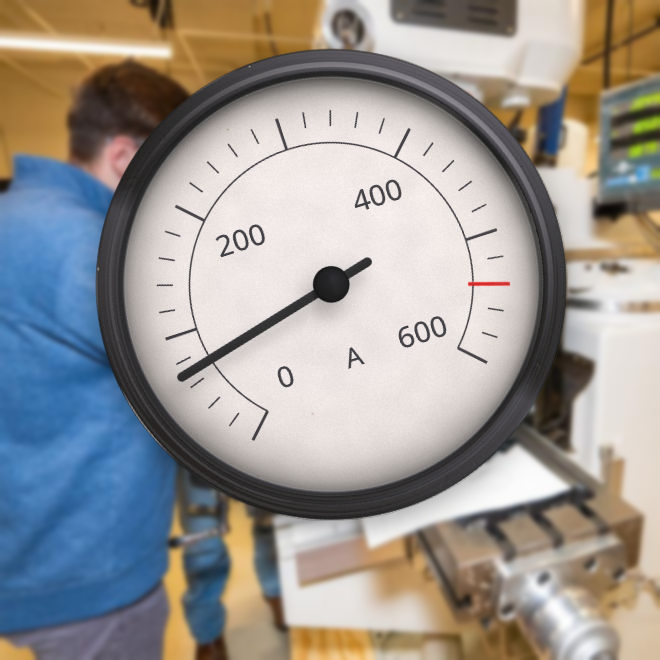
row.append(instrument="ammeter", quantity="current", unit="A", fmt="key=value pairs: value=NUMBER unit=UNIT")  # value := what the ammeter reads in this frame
value=70 unit=A
